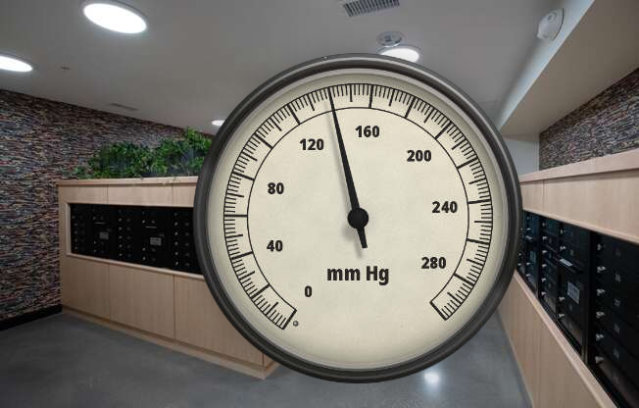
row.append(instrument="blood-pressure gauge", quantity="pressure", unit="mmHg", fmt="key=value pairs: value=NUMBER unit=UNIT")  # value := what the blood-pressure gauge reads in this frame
value=140 unit=mmHg
